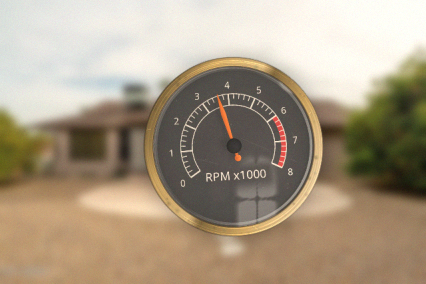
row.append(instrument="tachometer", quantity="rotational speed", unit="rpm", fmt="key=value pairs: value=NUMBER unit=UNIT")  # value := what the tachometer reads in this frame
value=3600 unit=rpm
